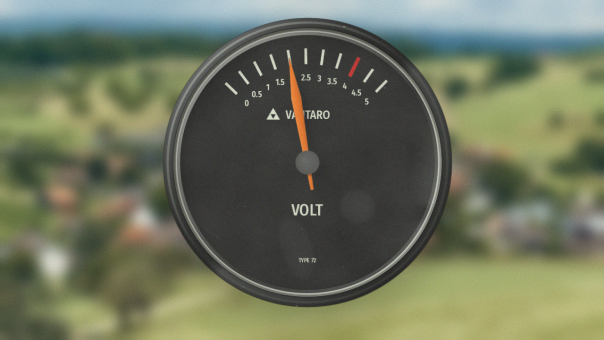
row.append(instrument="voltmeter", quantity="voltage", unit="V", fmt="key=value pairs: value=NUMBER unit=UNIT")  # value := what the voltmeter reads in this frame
value=2 unit=V
